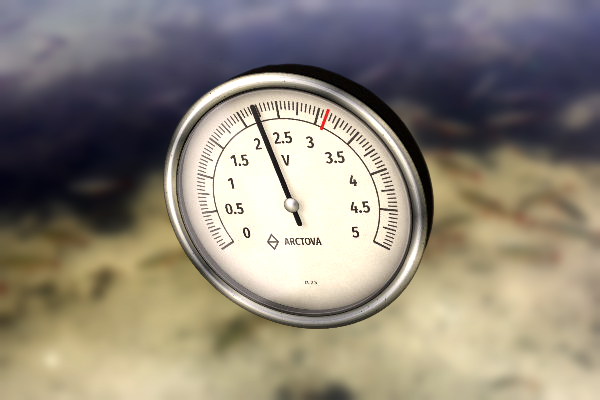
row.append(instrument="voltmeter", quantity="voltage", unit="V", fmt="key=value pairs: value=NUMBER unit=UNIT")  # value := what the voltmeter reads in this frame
value=2.25 unit=V
